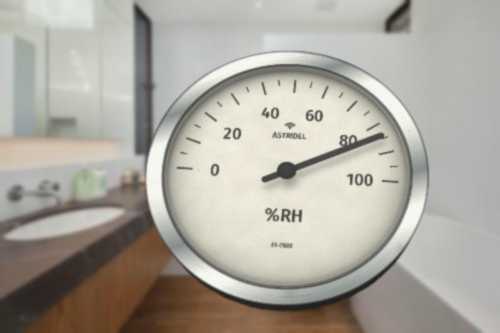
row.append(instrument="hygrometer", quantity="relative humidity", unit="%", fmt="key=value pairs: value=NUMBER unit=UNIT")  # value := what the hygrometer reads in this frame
value=85 unit=%
